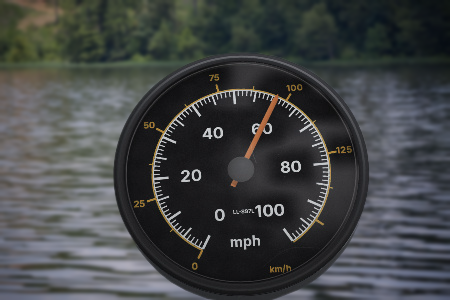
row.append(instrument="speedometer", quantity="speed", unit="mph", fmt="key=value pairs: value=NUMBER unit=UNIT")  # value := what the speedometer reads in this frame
value=60 unit=mph
